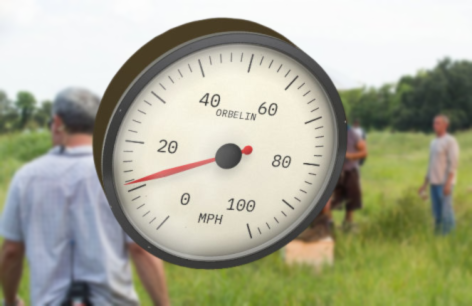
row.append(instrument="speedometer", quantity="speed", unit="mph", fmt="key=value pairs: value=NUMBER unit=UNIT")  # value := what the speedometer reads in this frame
value=12 unit=mph
